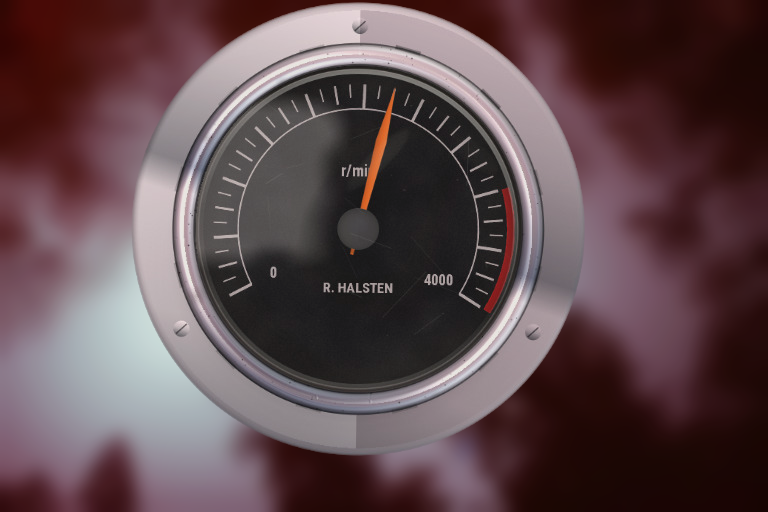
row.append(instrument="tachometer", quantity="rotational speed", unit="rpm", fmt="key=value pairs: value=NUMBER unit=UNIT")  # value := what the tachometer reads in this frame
value=2200 unit=rpm
